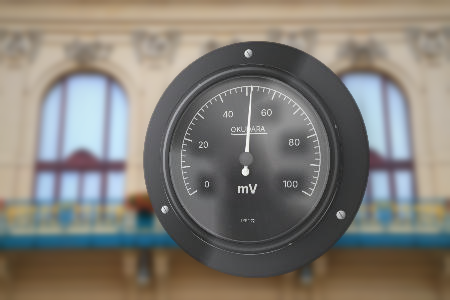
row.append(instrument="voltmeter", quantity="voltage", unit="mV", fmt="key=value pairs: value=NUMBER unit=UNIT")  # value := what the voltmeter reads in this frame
value=52 unit=mV
